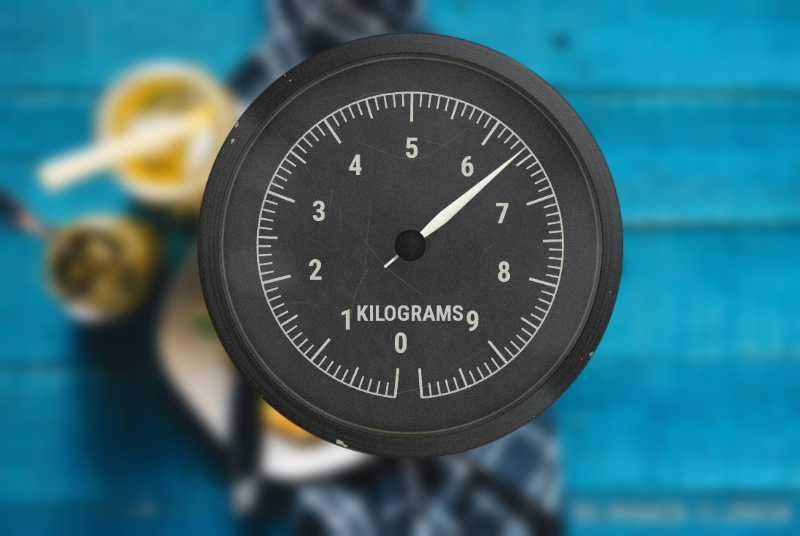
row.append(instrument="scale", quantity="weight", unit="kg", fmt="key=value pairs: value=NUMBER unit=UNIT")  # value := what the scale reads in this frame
value=6.4 unit=kg
